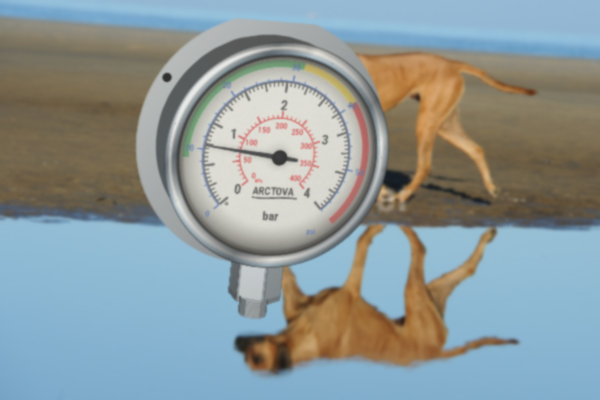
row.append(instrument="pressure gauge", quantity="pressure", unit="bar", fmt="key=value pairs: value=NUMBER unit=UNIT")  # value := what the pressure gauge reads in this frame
value=0.75 unit=bar
